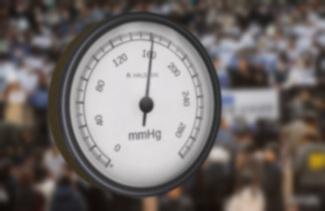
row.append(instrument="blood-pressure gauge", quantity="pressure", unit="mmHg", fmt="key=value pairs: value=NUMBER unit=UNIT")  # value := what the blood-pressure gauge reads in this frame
value=160 unit=mmHg
